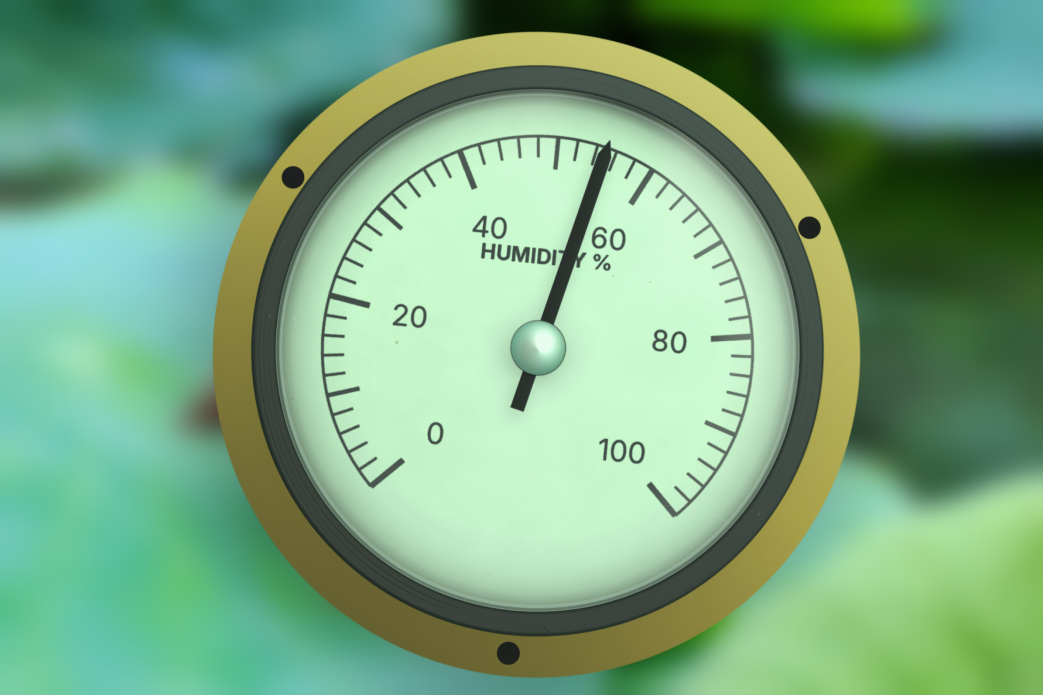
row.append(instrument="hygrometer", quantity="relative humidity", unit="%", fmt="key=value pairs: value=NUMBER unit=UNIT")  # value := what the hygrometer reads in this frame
value=55 unit=%
